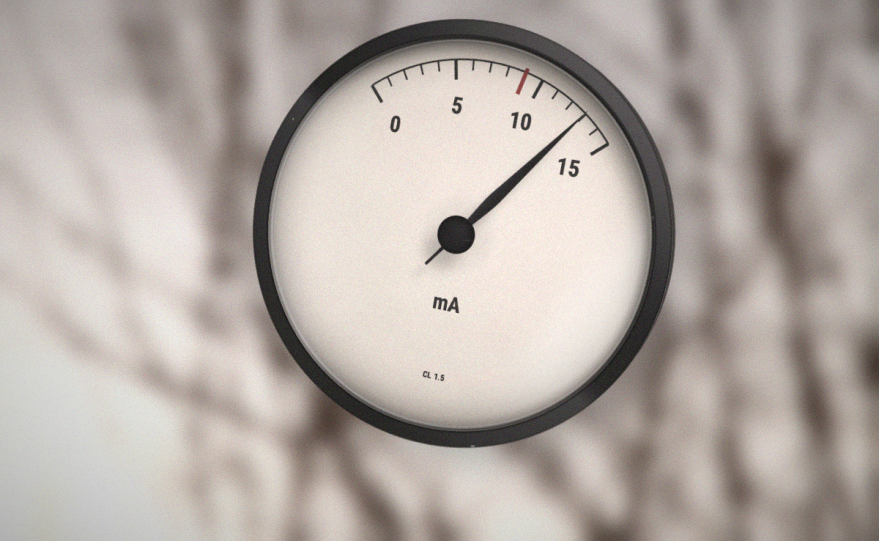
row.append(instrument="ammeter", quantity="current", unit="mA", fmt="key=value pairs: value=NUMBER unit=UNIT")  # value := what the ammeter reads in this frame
value=13 unit=mA
